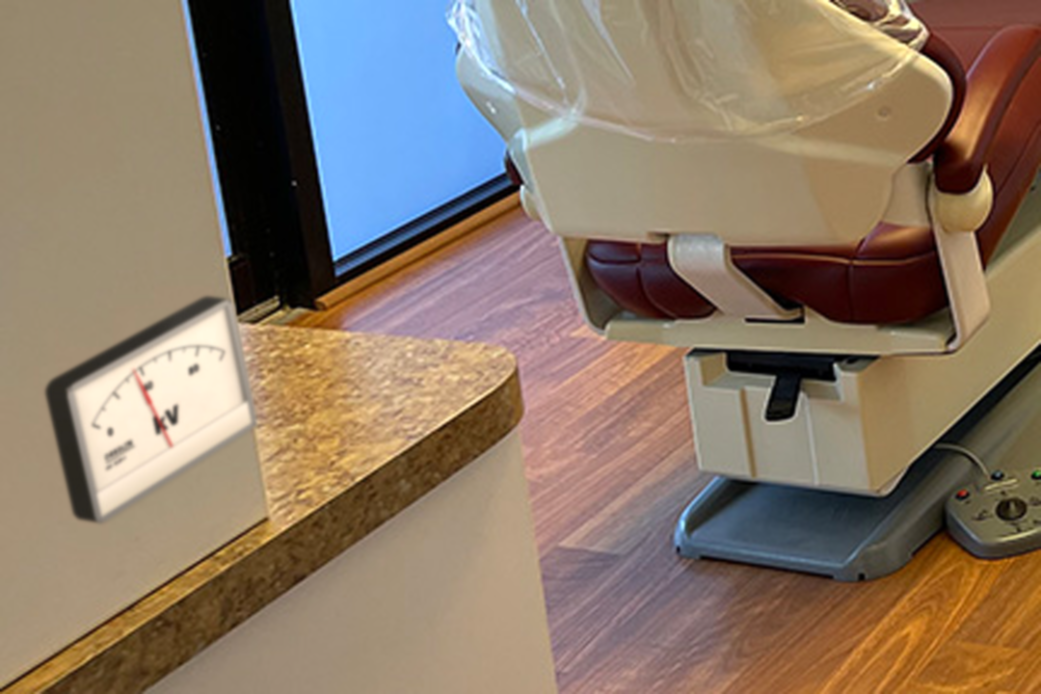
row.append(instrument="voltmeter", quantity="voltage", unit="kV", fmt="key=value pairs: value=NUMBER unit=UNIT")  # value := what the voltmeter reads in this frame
value=35 unit=kV
